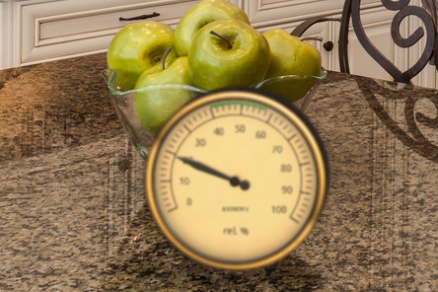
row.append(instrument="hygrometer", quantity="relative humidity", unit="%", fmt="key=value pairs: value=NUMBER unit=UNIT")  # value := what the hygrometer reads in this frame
value=20 unit=%
